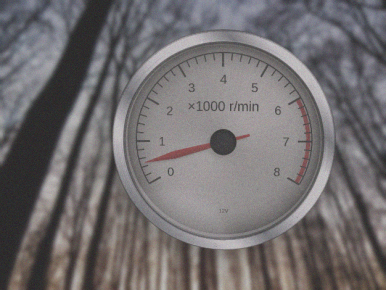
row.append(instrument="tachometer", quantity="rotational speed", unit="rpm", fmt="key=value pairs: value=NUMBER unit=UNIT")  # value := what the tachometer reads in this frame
value=500 unit=rpm
